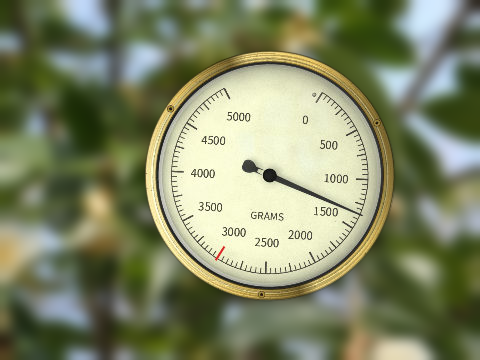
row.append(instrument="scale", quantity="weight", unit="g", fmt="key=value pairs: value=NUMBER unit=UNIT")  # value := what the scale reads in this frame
value=1350 unit=g
